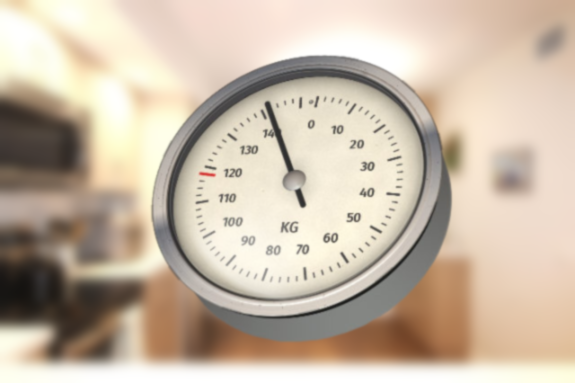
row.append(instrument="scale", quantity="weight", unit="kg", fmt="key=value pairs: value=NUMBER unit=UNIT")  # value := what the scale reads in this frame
value=142 unit=kg
